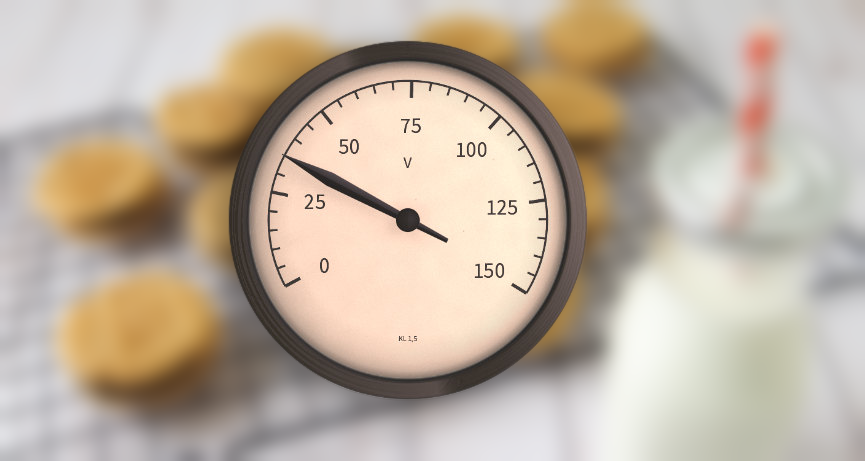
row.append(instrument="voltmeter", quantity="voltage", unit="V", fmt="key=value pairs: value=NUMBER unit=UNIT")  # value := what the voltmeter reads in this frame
value=35 unit=V
